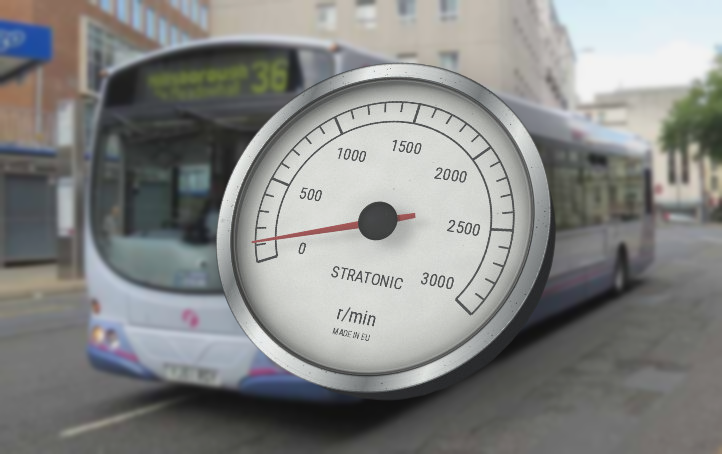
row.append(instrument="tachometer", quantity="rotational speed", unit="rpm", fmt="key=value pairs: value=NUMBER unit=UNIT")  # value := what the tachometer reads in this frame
value=100 unit=rpm
